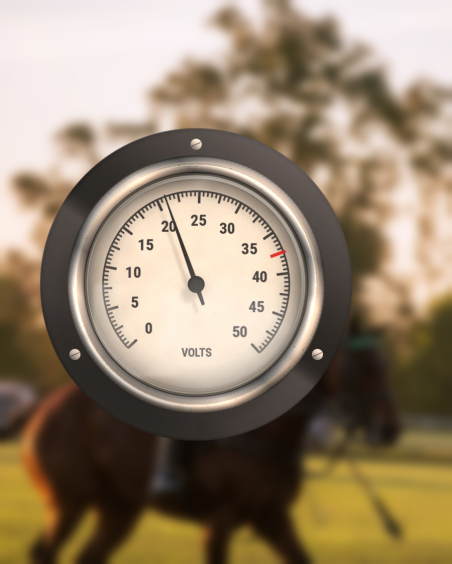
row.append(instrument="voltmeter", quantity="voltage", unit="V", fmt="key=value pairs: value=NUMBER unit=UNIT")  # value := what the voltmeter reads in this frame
value=21 unit=V
